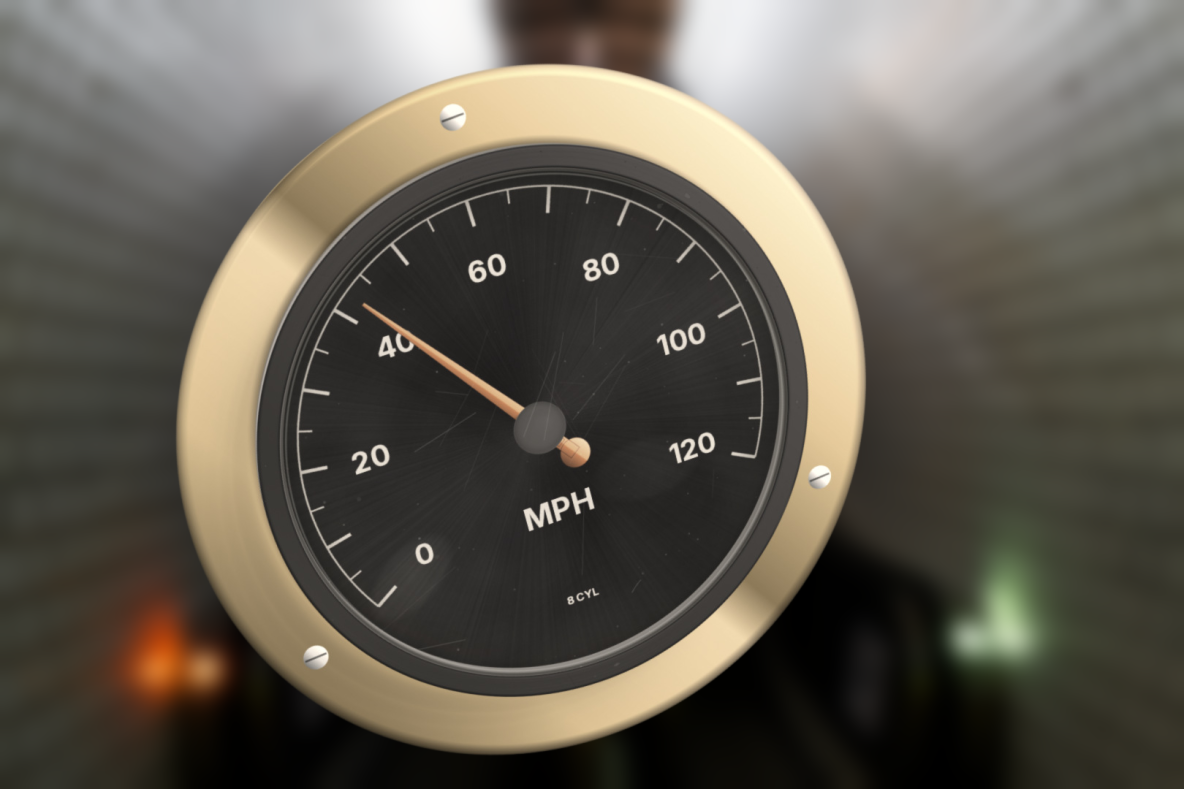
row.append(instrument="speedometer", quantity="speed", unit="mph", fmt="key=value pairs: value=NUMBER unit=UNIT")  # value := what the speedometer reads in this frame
value=42.5 unit=mph
